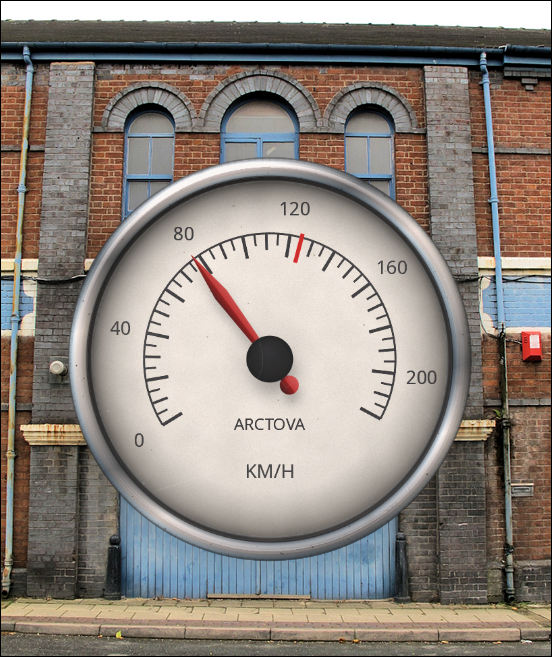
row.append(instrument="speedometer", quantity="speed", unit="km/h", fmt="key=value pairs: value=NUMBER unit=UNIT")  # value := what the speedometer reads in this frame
value=77.5 unit=km/h
